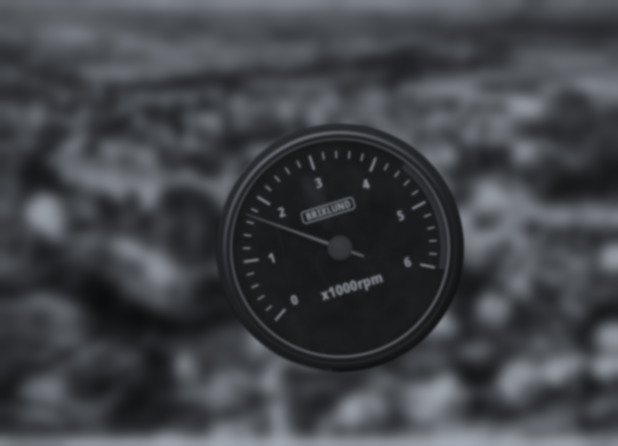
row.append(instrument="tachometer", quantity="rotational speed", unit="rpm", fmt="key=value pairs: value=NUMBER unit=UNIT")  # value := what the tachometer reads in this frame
value=1700 unit=rpm
